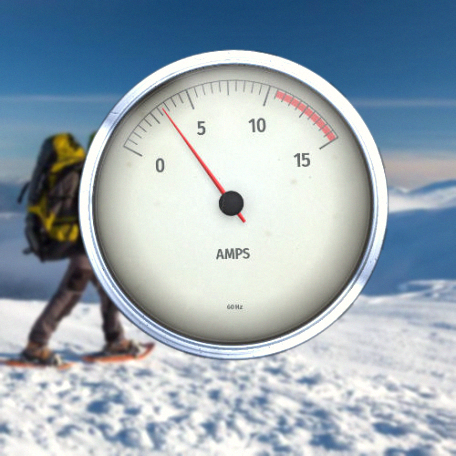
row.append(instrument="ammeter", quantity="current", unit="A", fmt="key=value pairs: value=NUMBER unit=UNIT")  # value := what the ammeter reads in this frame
value=3.25 unit=A
